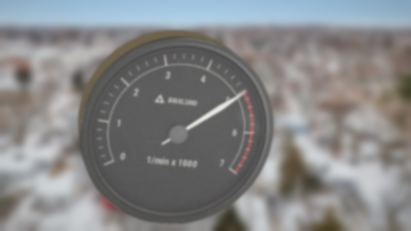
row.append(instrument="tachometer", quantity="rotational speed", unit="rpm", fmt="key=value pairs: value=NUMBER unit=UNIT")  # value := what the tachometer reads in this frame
value=5000 unit=rpm
